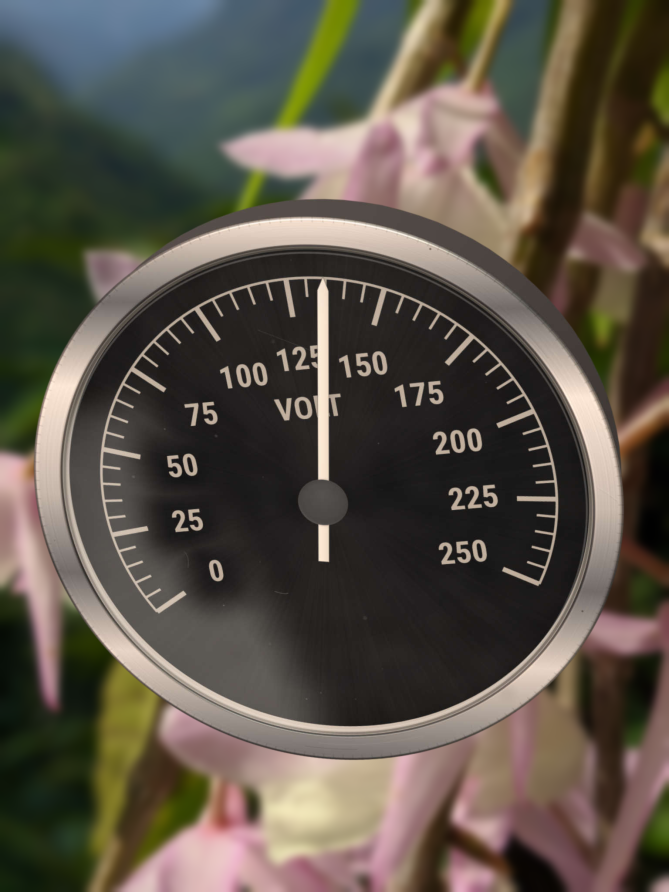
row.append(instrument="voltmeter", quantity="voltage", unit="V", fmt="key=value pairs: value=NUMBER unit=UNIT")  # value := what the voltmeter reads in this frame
value=135 unit=V
